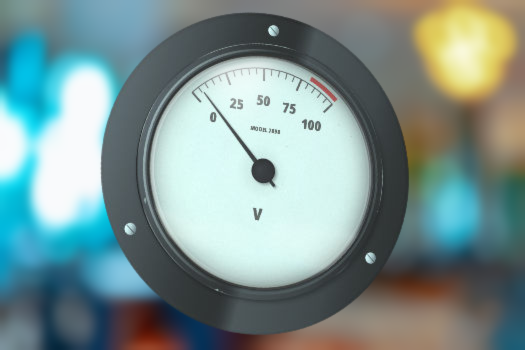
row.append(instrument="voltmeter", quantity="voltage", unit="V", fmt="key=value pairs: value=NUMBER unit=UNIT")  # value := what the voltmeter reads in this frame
value=5 unit=V
